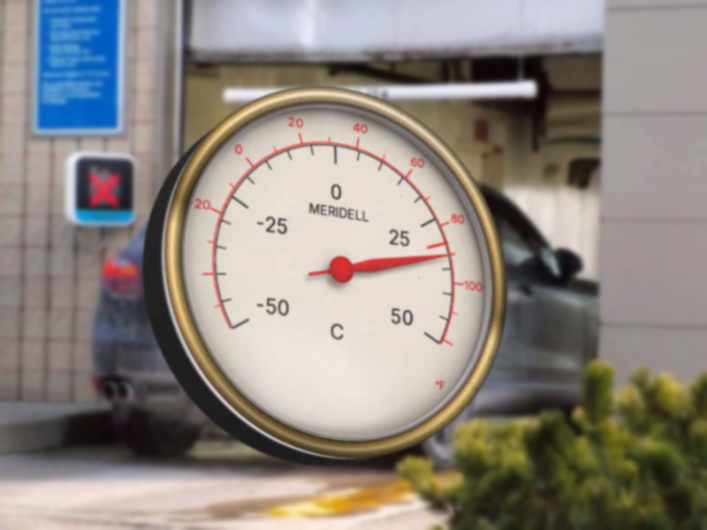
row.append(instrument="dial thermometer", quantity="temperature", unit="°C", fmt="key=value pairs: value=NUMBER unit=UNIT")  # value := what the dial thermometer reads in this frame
value=32.5 unit=°C
